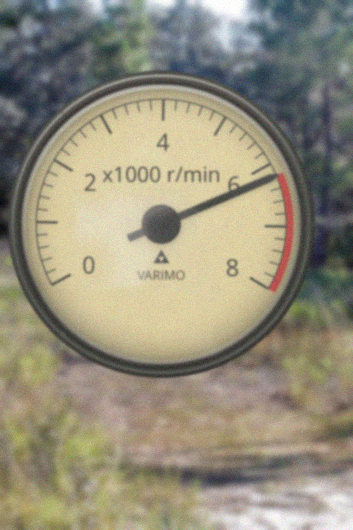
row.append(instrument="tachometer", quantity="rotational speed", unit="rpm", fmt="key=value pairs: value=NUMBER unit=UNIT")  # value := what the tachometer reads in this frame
value=6200 unit=rpm
